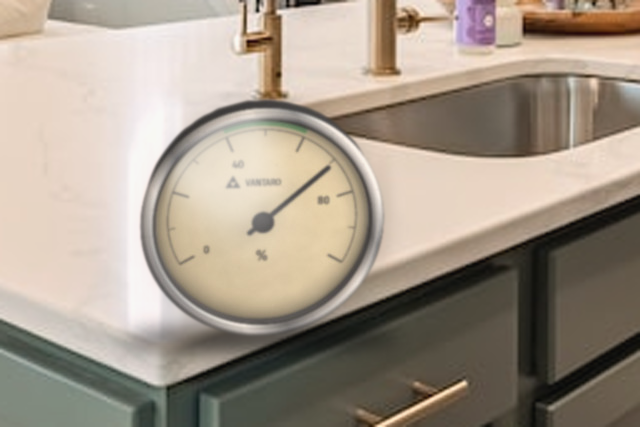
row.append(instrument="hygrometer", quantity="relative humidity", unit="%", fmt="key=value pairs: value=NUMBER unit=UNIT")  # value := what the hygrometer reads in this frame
value=70 unit=%
